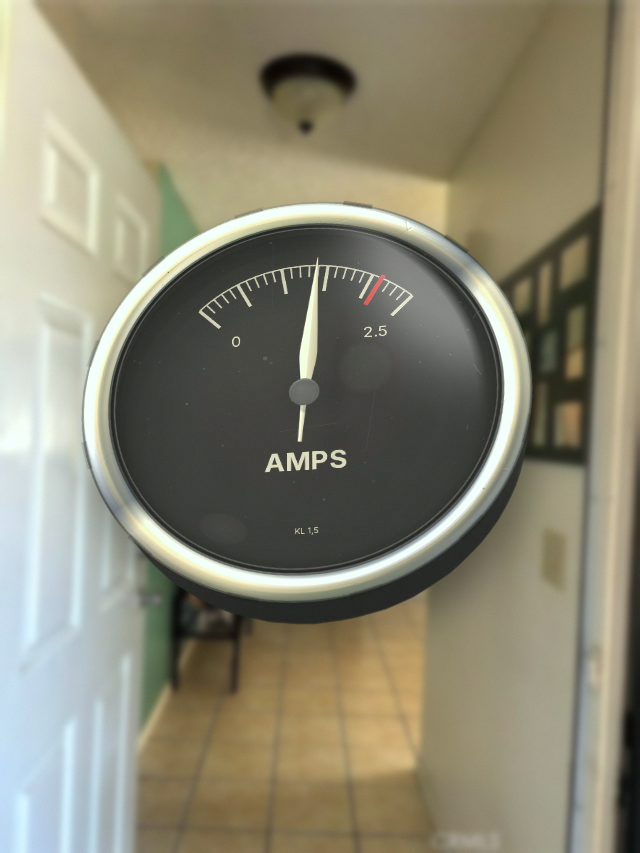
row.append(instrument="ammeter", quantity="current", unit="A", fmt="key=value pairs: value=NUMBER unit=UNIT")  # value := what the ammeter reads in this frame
value=1.4 unit=A
